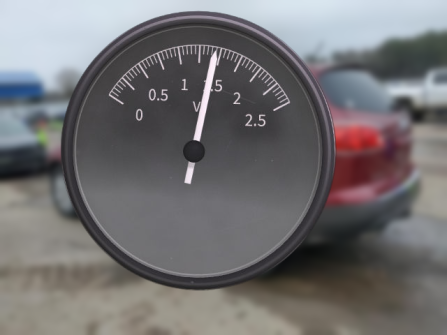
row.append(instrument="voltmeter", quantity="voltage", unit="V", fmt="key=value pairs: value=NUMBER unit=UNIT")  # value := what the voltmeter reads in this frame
value=1.45 unit=V
